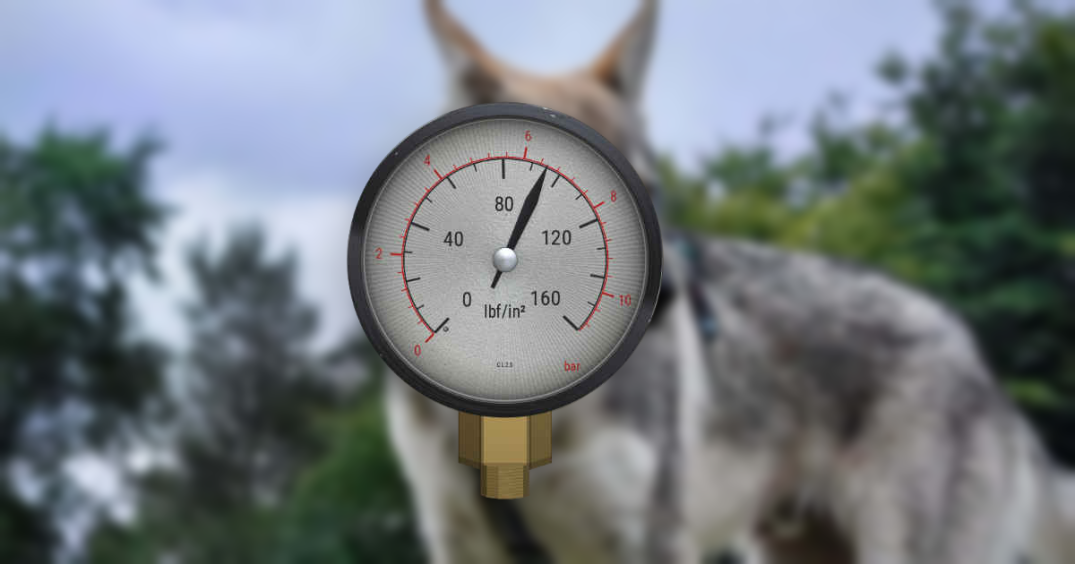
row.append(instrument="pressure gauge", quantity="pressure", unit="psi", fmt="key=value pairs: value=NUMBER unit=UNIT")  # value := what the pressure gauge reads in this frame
value=95 unit=psi
